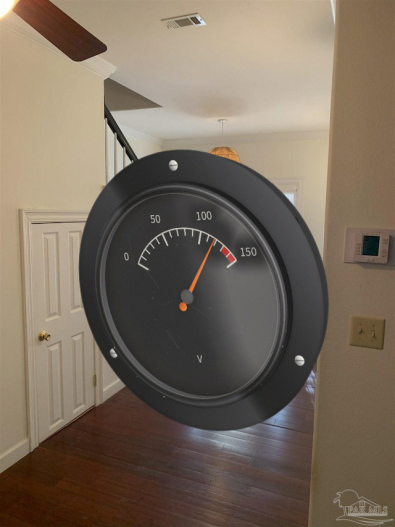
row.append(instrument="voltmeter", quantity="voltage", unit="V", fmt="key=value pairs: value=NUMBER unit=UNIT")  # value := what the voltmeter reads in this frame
value=120 unit=V
